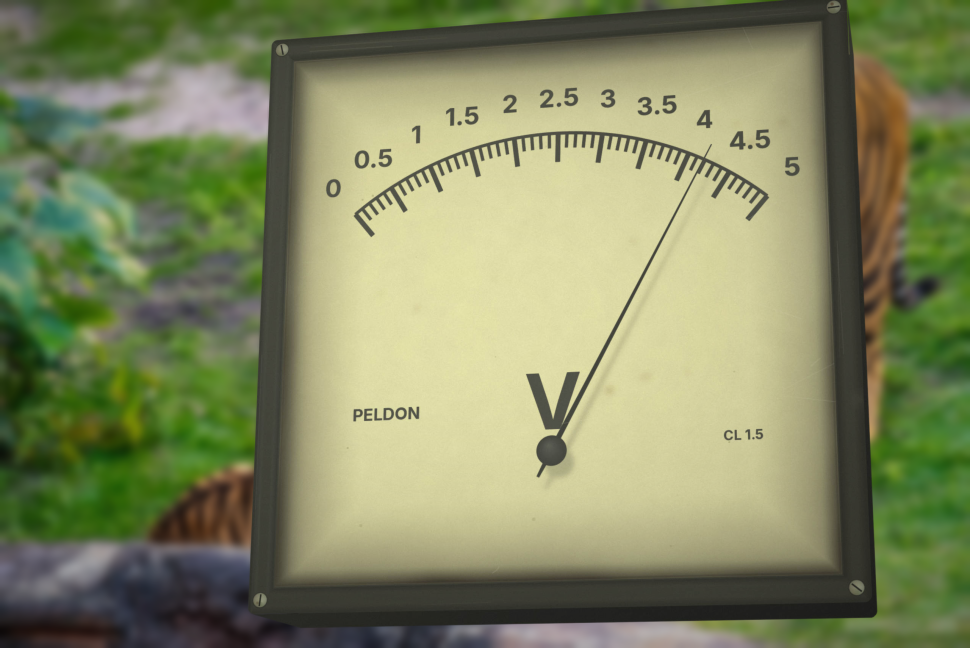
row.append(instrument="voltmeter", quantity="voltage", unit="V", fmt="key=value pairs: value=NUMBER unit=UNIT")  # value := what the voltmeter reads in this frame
value=4.2 unit=V
